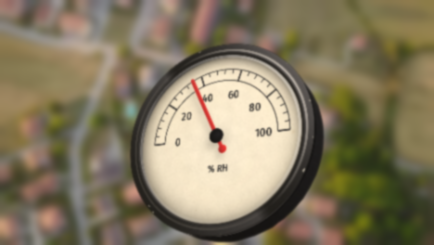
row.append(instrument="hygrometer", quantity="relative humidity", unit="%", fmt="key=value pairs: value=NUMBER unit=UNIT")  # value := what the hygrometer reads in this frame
value=36 unit=%
